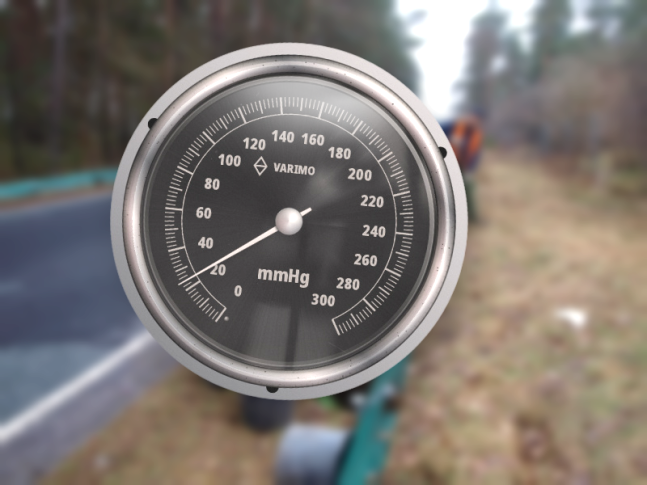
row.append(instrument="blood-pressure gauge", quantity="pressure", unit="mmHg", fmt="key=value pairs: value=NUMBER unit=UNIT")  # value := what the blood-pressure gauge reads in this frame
value=24 unit=mmHg
